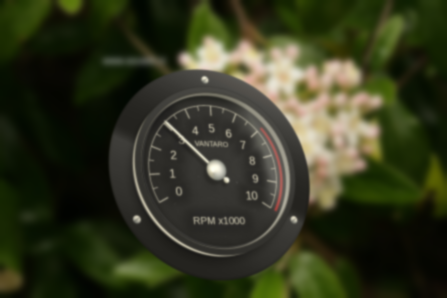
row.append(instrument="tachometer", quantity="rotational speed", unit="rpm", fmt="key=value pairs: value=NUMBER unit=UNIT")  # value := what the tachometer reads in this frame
value=3000 unit=rpm
